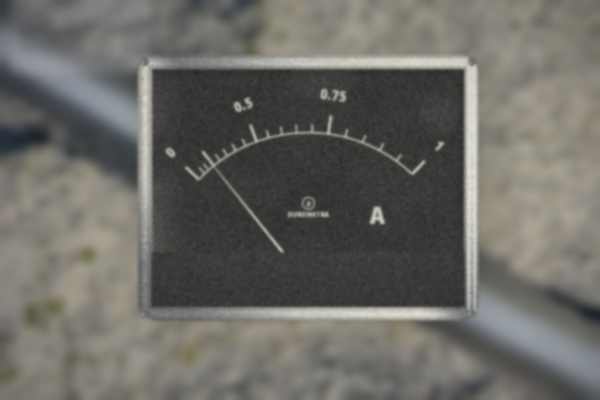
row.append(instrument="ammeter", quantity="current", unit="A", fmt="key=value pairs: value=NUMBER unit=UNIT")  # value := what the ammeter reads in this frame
value=0.25 unit=A
